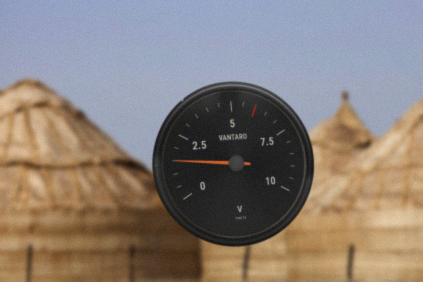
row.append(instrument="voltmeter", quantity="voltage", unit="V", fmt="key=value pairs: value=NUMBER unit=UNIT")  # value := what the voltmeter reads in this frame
value=1.5 unit=V
